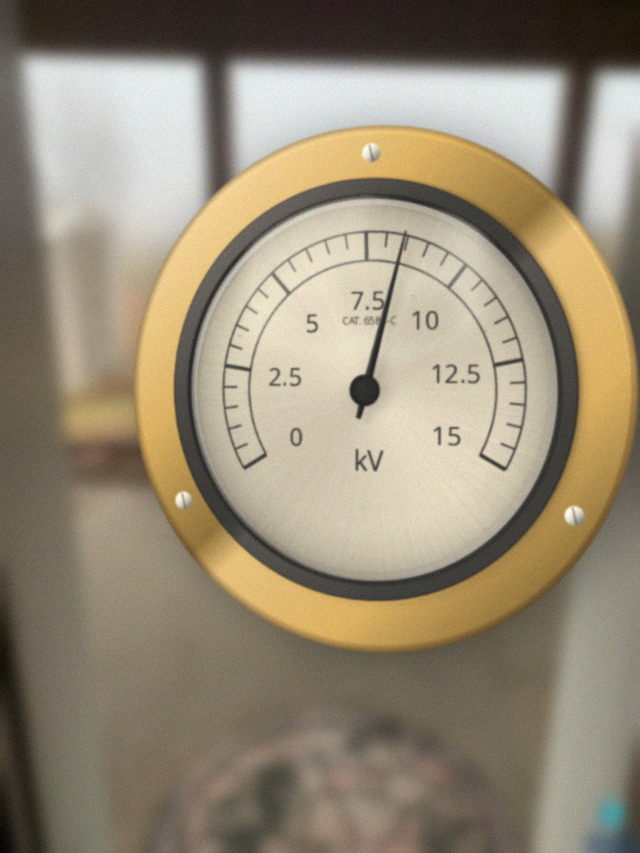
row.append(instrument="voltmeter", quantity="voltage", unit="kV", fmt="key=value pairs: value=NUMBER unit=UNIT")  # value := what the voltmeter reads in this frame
value=8.5 unit=kV
